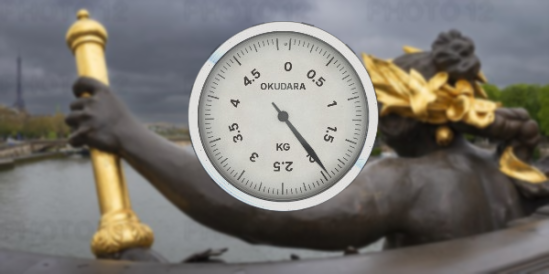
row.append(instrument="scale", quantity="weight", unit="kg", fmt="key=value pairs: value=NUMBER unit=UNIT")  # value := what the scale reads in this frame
value=1.95 unit=kg
